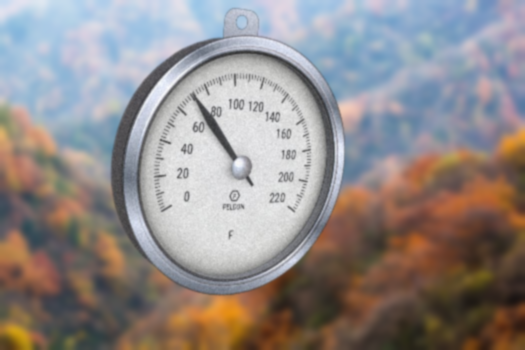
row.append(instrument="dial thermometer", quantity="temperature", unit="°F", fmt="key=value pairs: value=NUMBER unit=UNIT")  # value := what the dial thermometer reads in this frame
value=70 unit=°F
